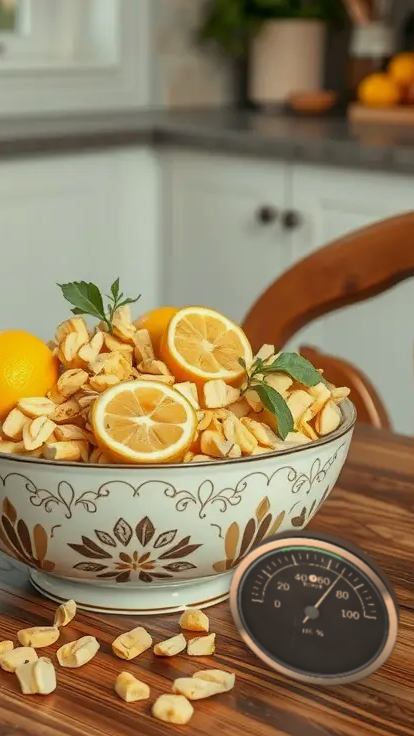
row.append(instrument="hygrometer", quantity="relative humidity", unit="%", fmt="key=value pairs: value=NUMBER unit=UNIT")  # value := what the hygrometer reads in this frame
value=68 unit=%
